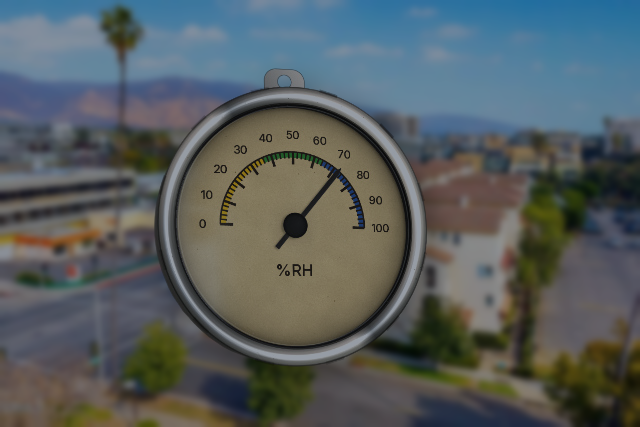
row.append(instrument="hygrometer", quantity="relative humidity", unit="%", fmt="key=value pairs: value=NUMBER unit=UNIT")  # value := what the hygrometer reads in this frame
value=72 unit=%
